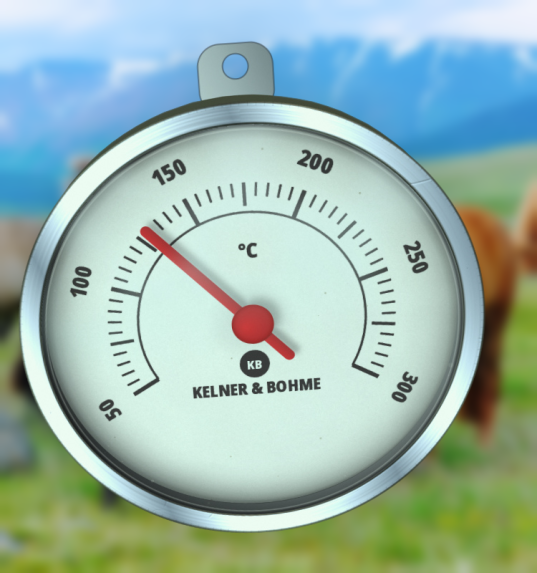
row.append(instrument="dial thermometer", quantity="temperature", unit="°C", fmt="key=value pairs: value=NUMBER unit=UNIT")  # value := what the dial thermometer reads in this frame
value=130 unit=°C
